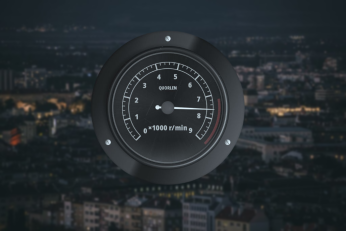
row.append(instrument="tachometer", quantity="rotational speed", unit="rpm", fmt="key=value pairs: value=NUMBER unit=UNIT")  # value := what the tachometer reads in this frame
value=7600 unit=rpm
